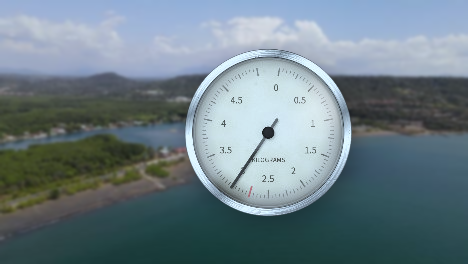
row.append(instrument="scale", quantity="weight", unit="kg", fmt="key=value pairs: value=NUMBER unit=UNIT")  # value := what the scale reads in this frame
value=3 unit=kg
